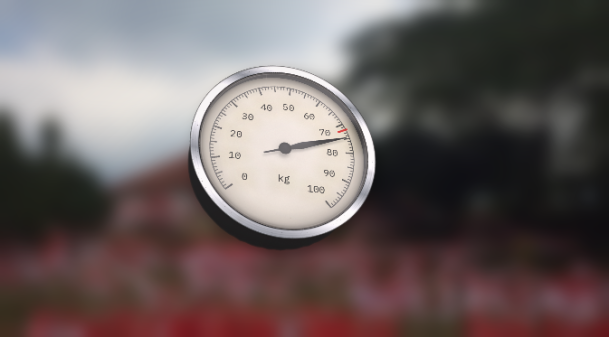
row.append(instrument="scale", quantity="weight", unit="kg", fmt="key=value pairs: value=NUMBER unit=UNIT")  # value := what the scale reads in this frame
value=75 unit=kg
